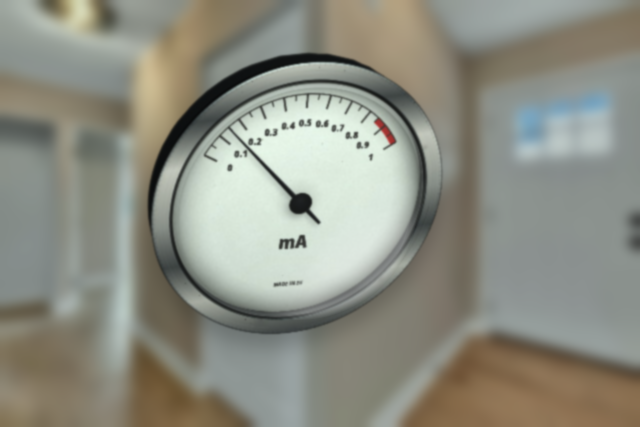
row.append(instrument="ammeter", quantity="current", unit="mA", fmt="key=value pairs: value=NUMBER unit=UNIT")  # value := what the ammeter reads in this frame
value=0.15 unit=mA
